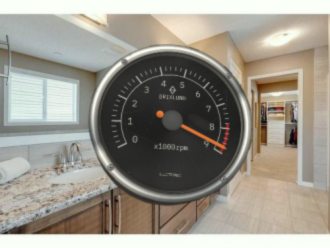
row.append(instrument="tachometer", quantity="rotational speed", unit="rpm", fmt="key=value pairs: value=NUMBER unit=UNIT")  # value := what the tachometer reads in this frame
value=8800 unit=rpm
